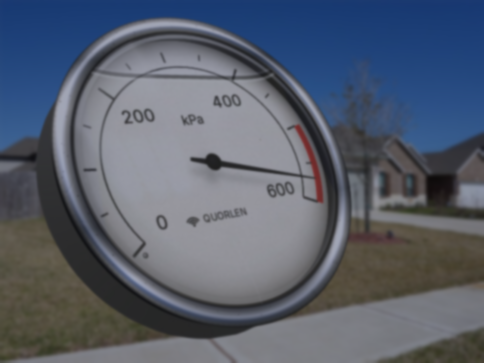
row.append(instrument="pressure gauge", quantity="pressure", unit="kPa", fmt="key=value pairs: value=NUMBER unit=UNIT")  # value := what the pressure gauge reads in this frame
value=575 unit=kPa
